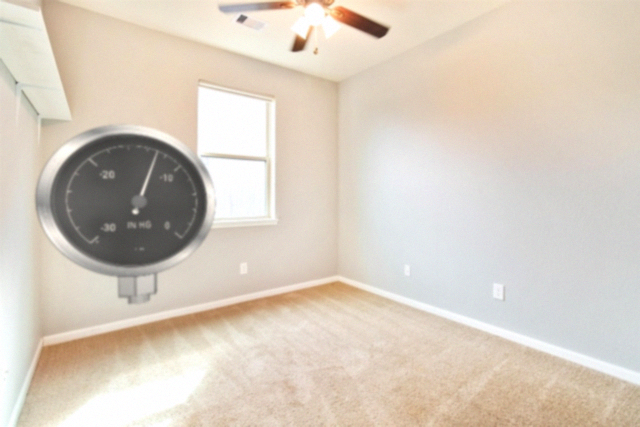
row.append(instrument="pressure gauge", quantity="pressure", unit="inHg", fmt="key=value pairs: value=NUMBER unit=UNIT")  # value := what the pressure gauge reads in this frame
value=-13 unit=inHg
